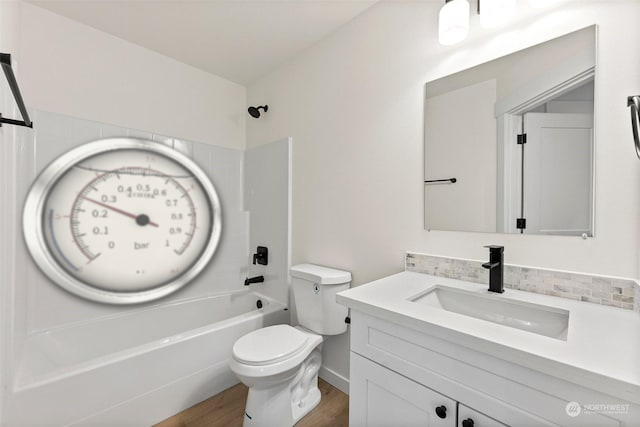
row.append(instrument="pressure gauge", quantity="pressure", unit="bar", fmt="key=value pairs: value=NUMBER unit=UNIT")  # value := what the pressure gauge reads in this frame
value=0.25 unit=bar
